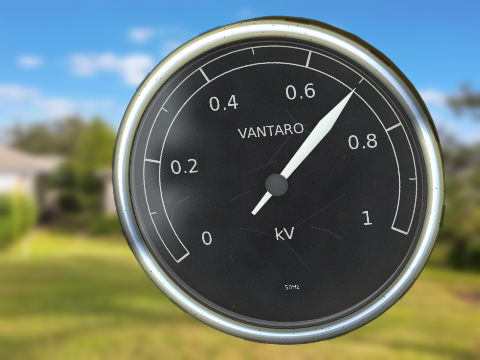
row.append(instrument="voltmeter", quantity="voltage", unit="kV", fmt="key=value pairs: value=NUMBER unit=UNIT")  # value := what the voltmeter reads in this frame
value=0.7 unit=kV
